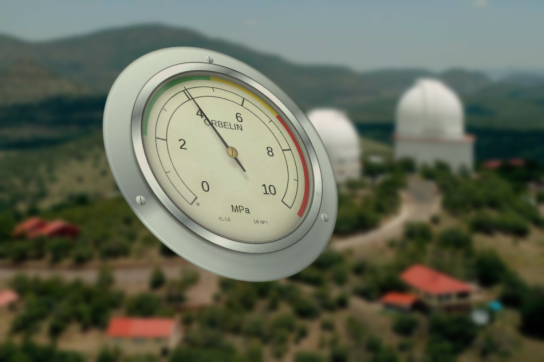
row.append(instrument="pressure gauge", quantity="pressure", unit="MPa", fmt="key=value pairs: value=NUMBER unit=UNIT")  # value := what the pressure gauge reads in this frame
value=4 unit=MPa
